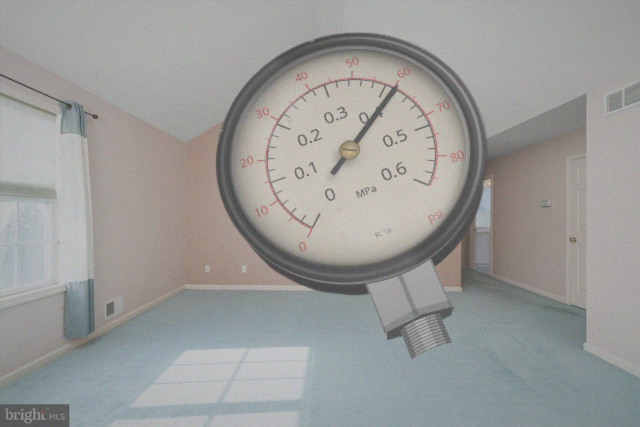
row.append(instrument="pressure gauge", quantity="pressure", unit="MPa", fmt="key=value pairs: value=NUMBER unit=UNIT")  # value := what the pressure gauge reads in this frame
value=0.42 unit=MPa
